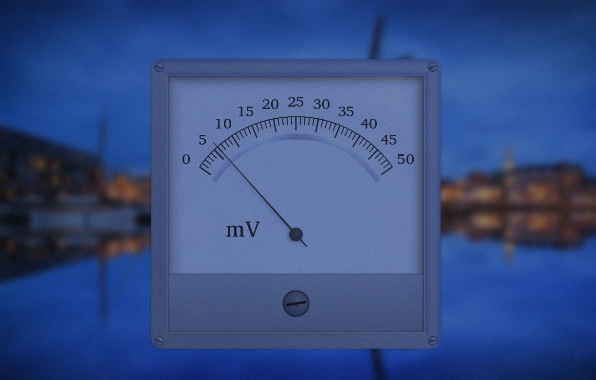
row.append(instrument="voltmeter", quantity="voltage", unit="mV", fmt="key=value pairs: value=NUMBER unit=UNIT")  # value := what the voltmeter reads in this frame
value=6 unit=mV
